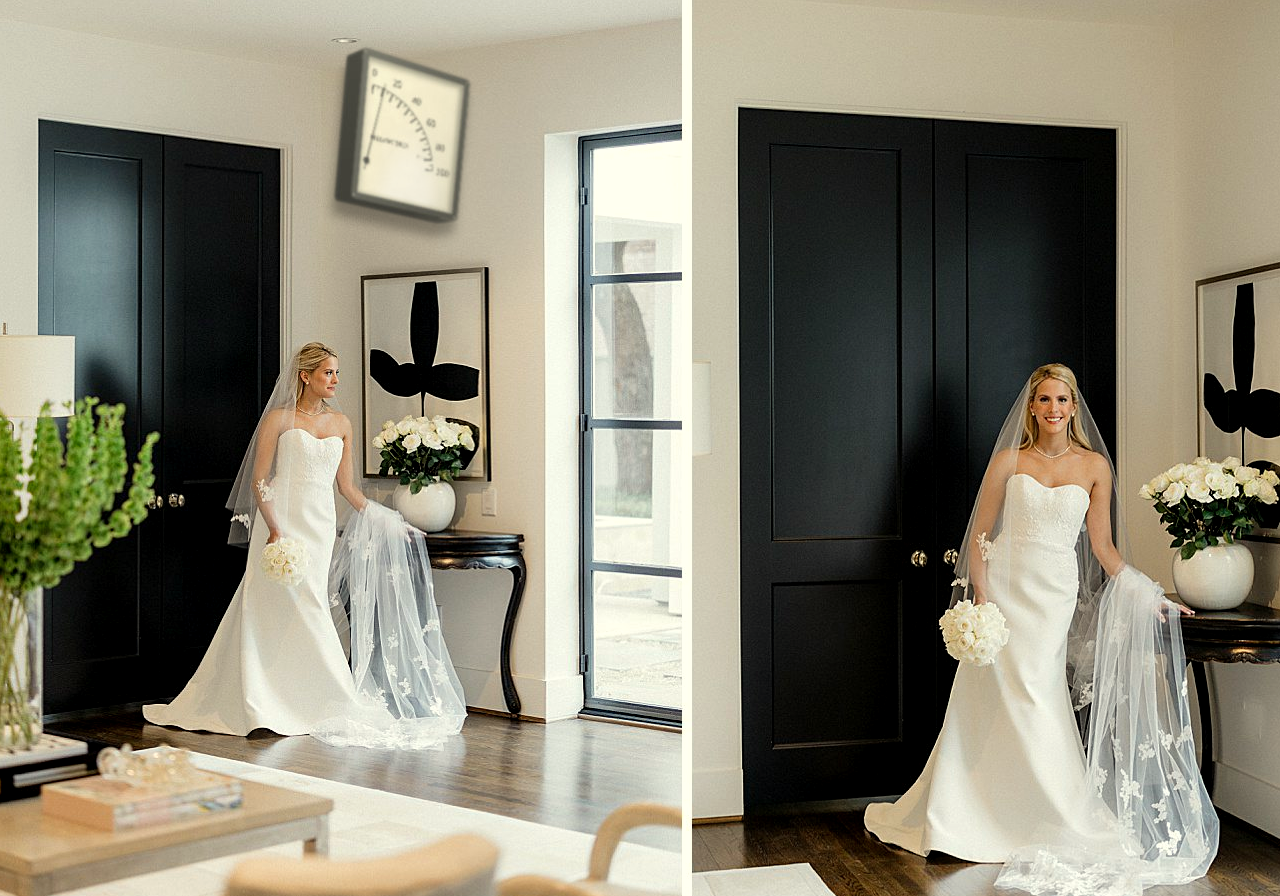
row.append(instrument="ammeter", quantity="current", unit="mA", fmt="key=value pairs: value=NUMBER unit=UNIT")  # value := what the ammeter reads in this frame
value=10 unit=mA
